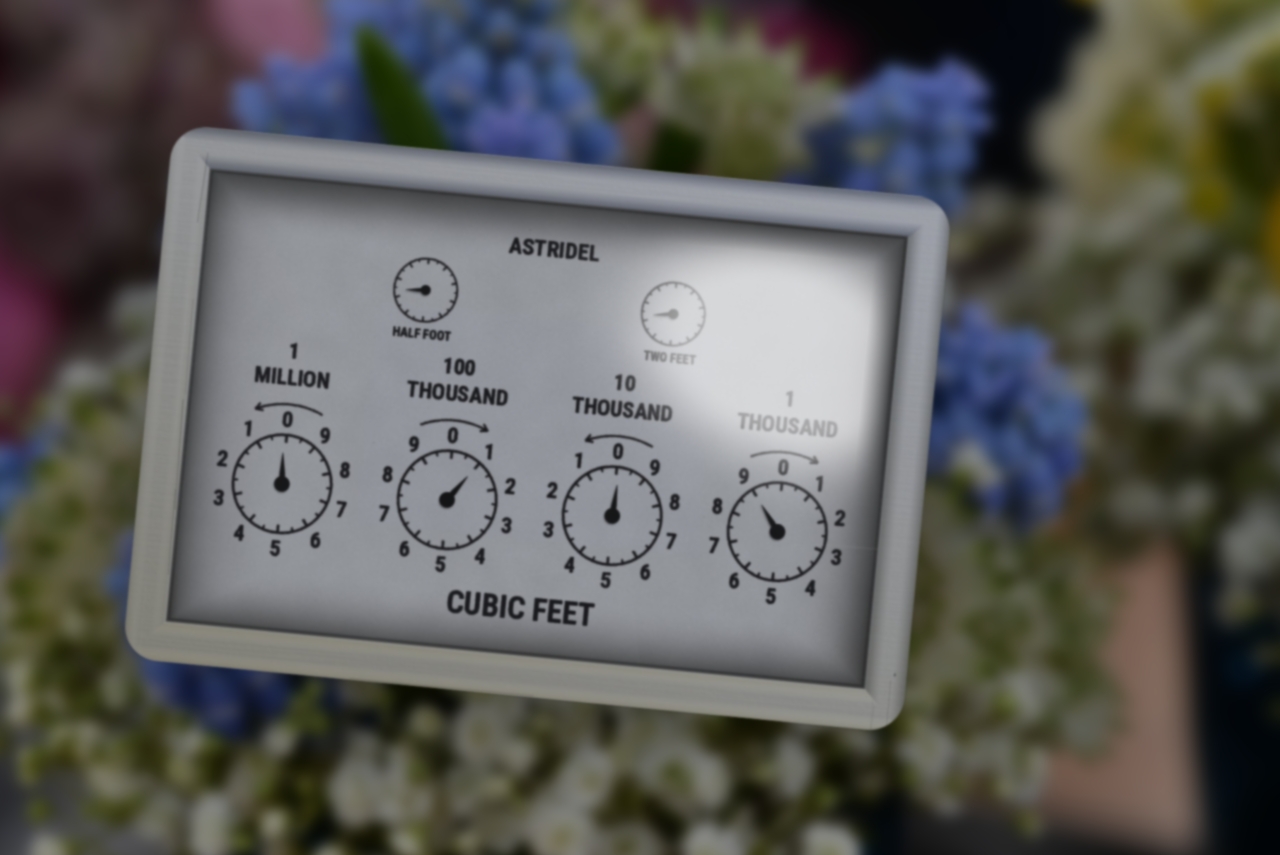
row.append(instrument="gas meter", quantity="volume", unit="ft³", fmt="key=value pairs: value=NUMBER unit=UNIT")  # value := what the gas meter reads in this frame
value=9900 unit=ft³
